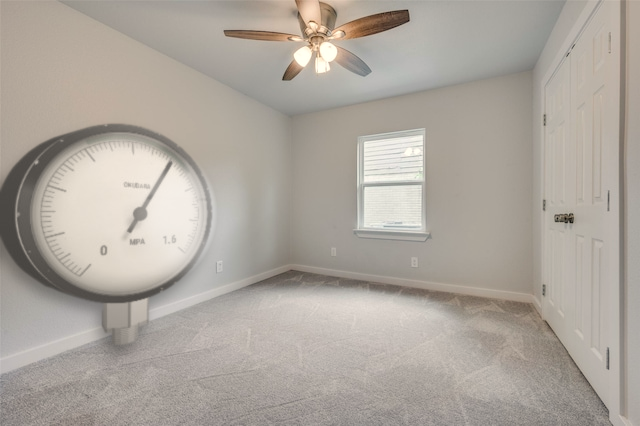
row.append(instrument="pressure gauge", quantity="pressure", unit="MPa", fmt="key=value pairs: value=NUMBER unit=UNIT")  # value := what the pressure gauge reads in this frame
value=1 unit=MPa
